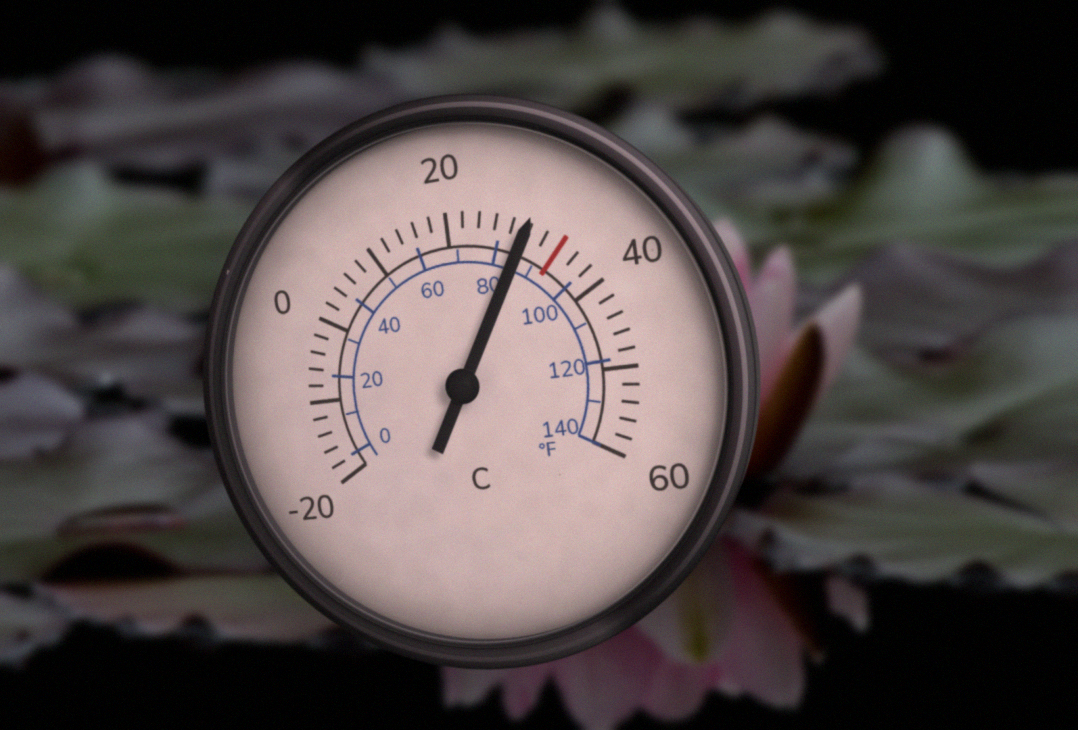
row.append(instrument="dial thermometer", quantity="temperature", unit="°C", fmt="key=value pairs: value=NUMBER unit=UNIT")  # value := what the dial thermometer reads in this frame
value=30 unit=°C
